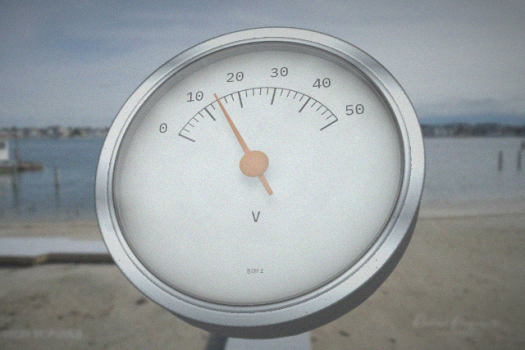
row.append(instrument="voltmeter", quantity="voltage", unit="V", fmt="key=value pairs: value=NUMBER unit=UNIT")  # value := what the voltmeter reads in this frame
value=14 unit=V
